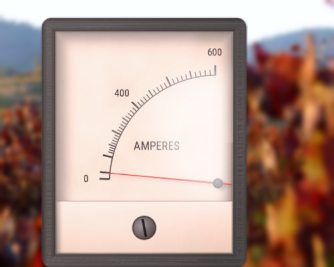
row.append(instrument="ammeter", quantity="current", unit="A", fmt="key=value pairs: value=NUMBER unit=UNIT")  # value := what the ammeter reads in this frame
value=100 unit=A
